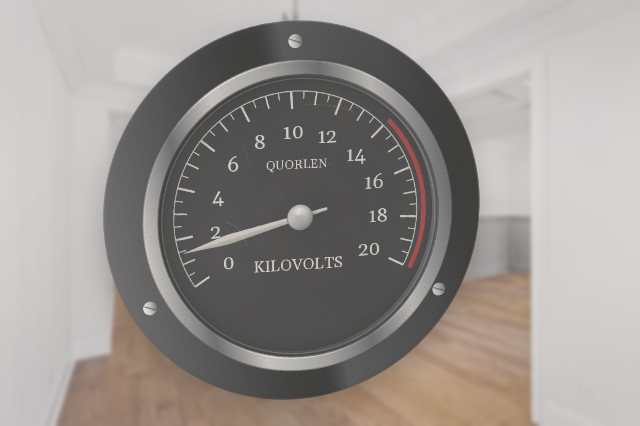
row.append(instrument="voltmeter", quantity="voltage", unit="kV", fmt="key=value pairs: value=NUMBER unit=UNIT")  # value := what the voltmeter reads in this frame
value=1.5 unit=kV
